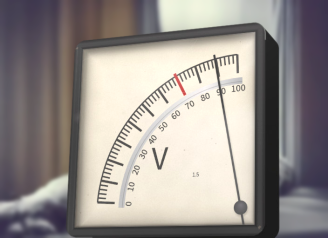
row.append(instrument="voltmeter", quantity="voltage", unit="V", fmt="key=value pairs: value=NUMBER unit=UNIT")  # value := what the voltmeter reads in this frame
value=90 unit=V
